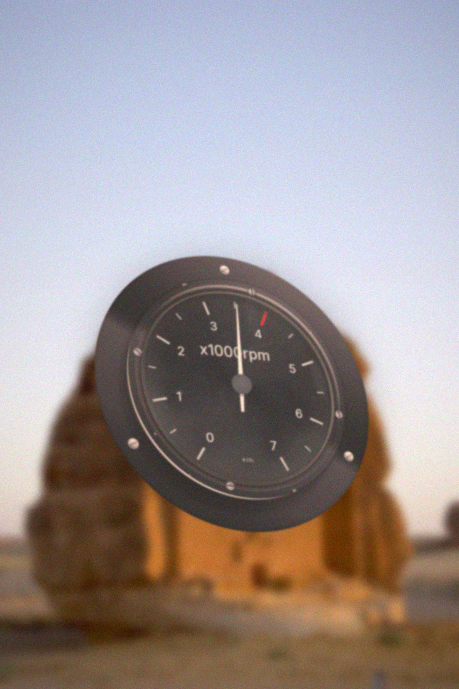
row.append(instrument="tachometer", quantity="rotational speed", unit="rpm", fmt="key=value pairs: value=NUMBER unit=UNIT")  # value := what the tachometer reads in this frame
value=3500 unit=rpm
